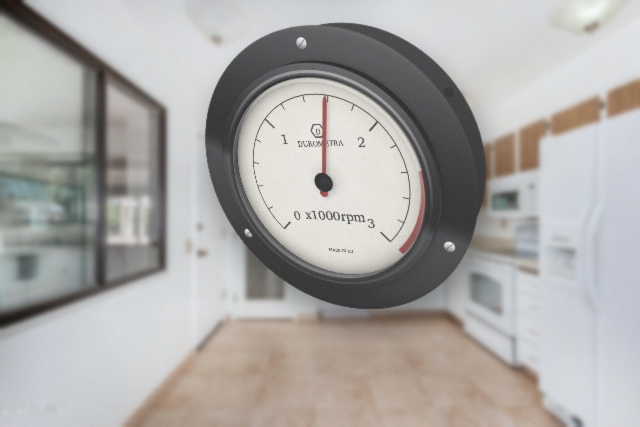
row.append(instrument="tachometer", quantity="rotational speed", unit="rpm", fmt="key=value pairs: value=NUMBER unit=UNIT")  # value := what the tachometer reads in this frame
value=1600 unit=rpm
